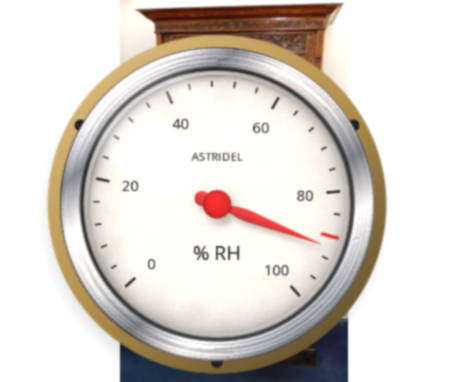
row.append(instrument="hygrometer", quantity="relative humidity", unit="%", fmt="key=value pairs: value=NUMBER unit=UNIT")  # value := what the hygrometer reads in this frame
value=90 unit=%
